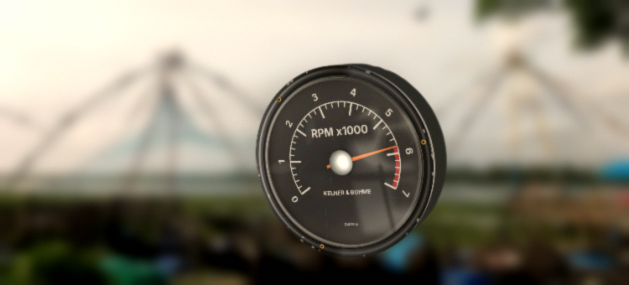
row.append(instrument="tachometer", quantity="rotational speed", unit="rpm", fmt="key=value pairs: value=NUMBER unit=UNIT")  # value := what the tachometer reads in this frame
value=5800 unit=rpm
